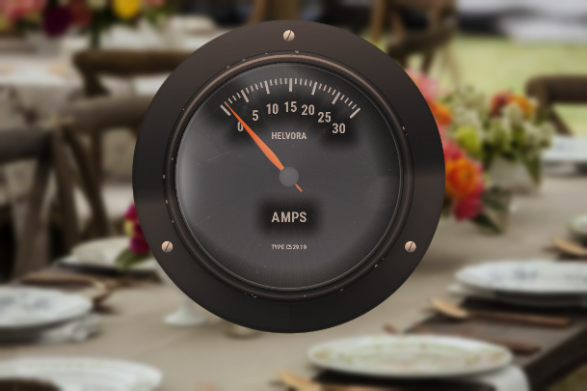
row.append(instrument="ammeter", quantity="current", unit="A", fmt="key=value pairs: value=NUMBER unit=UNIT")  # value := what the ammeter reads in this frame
value=1 unit=A
